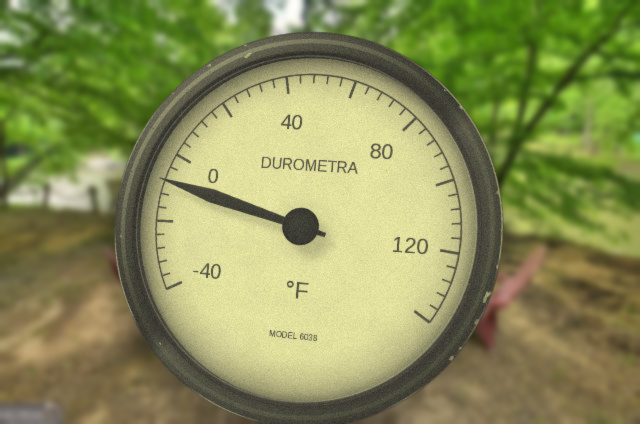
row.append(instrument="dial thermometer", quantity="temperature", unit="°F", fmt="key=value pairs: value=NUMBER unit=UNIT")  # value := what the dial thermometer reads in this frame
value=-8 unit=°F
